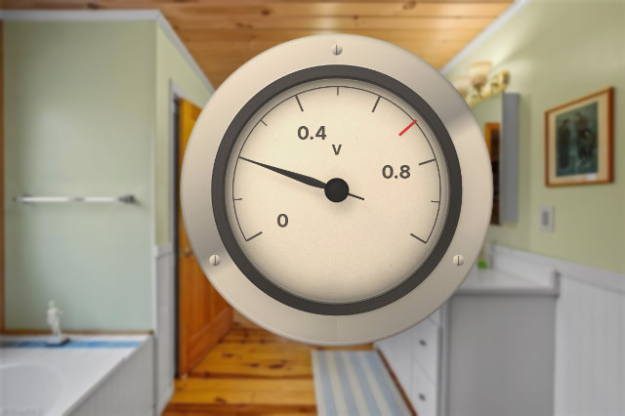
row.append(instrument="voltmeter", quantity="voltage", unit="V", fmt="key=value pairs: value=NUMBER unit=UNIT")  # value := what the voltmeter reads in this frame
value=0.2 unit=V
